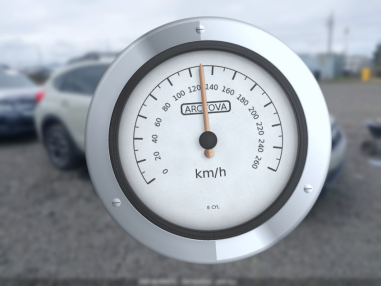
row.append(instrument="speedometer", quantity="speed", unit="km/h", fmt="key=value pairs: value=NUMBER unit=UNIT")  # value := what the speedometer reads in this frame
value=130 unit=km/h
